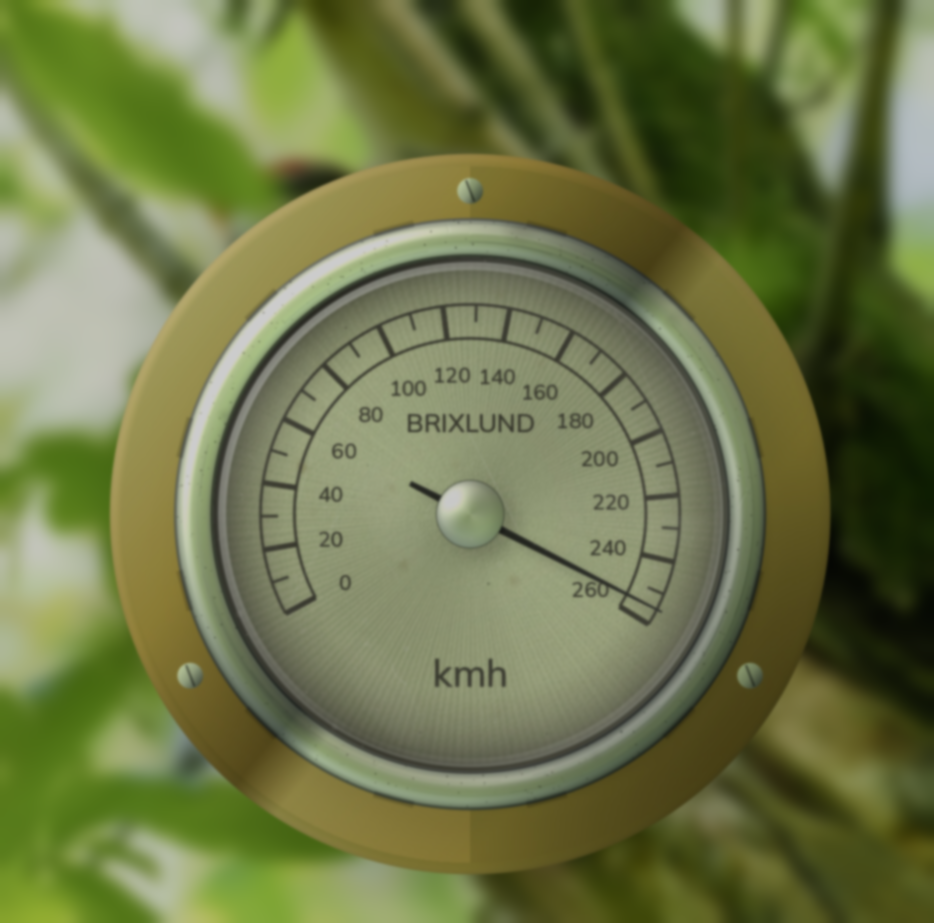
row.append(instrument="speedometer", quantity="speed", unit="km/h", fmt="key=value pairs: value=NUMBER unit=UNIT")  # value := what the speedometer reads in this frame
value=255 unit=km/h
